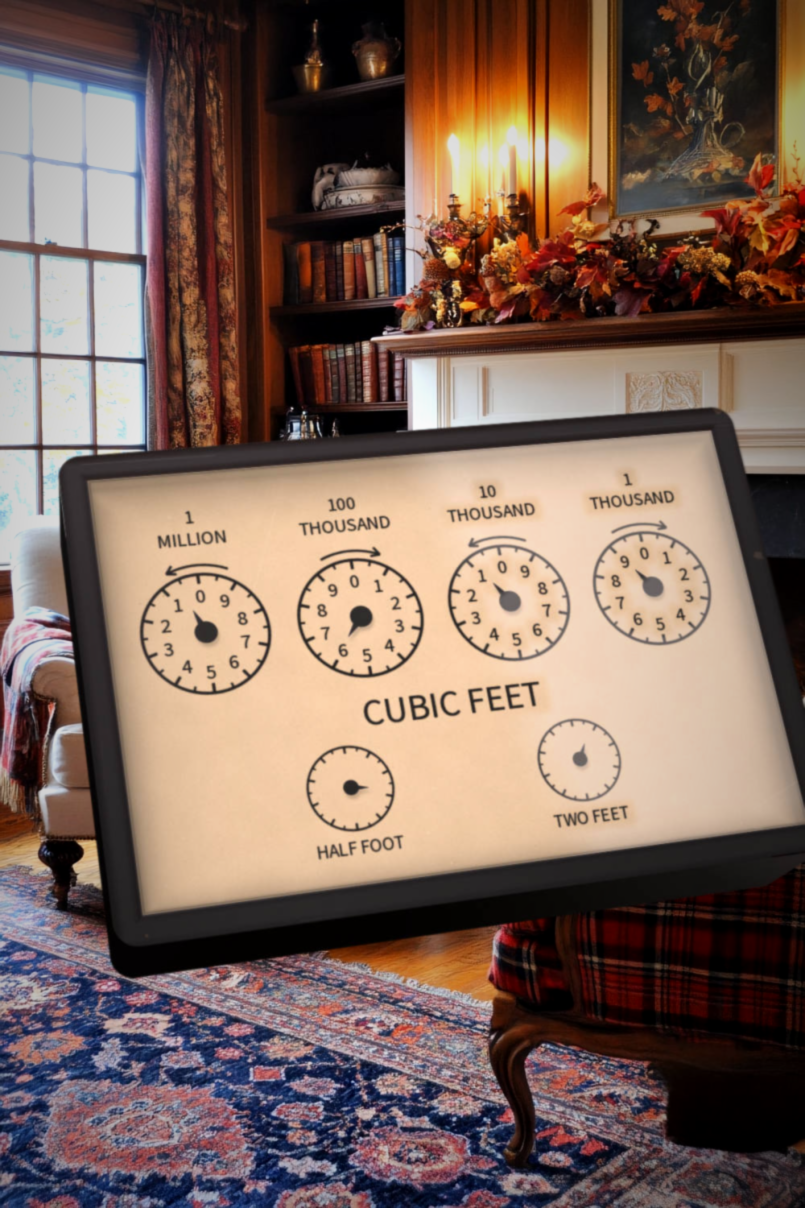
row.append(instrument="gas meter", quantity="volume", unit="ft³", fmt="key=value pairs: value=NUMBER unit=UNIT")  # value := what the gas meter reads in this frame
value=60900 unit=ft³
